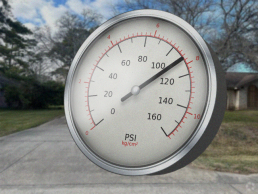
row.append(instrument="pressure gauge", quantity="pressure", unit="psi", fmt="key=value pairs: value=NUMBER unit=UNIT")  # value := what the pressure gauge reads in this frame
value=110 unit=psi
